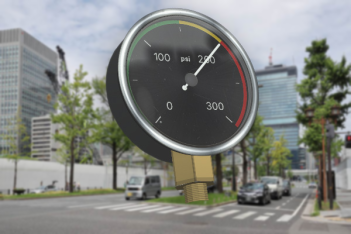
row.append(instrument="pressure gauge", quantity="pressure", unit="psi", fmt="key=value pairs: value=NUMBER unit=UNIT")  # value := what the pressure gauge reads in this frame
value=200 unit=psi
